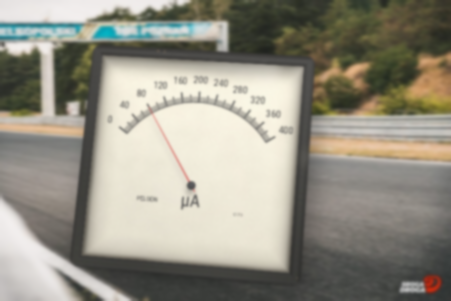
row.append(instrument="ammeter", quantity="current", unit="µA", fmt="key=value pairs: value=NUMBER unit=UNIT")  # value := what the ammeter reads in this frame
value=80 unit=µA
